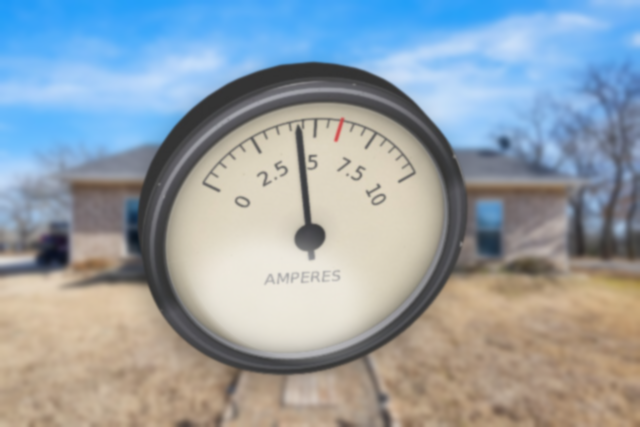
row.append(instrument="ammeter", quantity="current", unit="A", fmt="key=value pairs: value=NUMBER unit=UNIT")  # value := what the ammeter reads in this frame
value=4.25 unit=A
